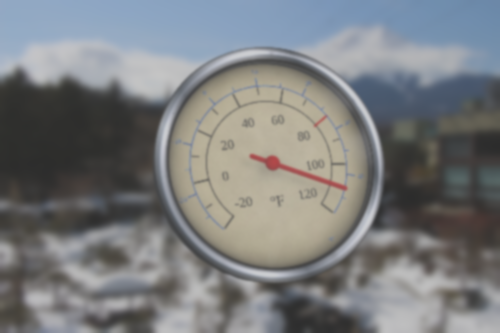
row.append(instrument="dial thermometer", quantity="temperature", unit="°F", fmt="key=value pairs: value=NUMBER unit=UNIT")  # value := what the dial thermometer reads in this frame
value=110 unit=°F
